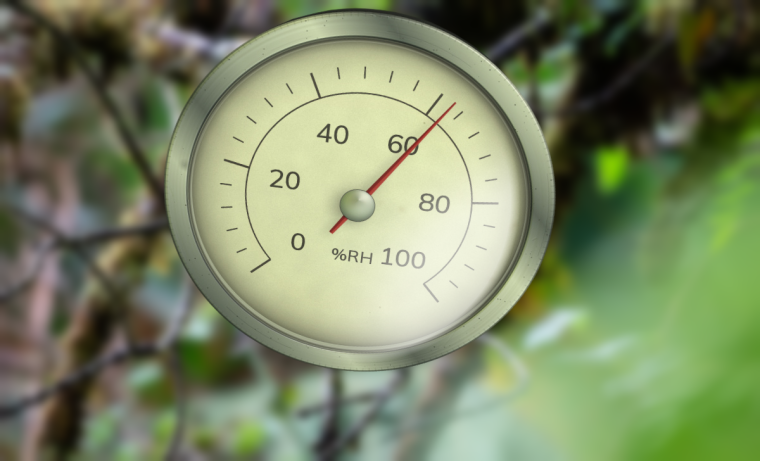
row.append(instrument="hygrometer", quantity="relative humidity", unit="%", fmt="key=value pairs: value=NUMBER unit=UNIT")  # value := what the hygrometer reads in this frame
value=62 unit=%
